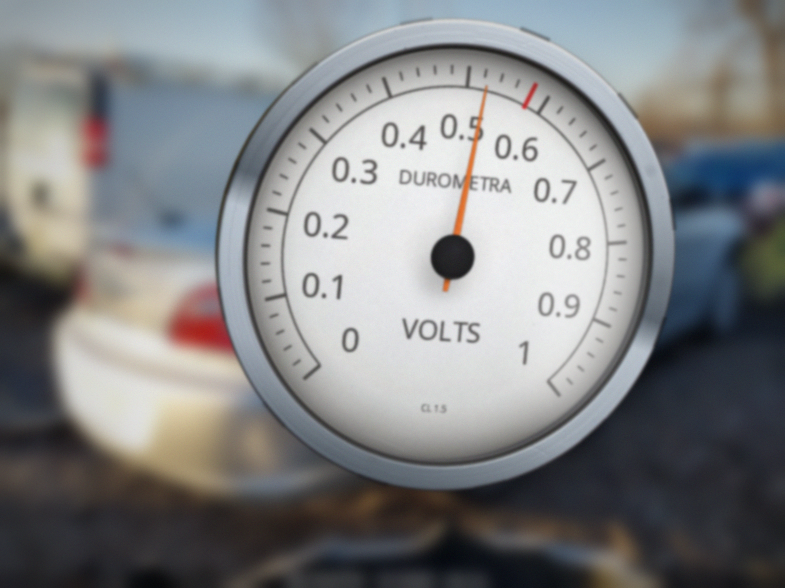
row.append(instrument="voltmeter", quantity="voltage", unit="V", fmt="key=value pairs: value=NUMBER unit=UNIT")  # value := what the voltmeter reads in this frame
value=0.52 unit=V
